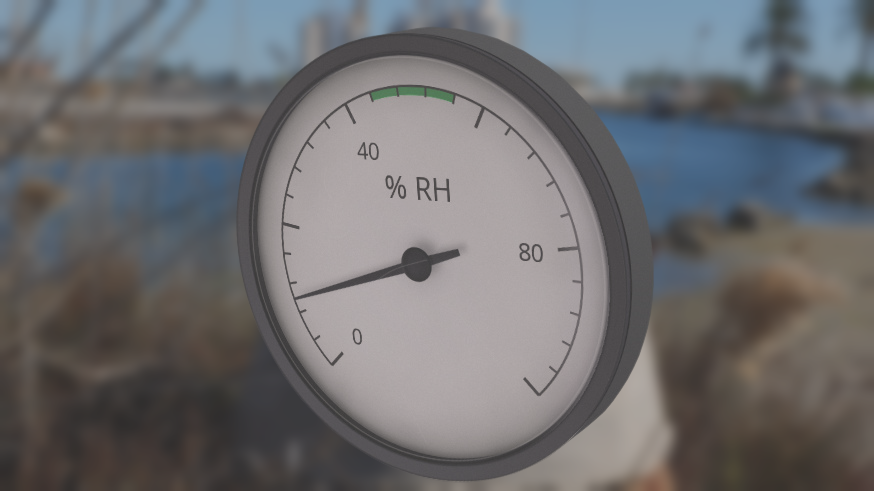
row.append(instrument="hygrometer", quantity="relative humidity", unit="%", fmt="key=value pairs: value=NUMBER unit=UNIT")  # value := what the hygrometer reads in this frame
value=10 unit=%
